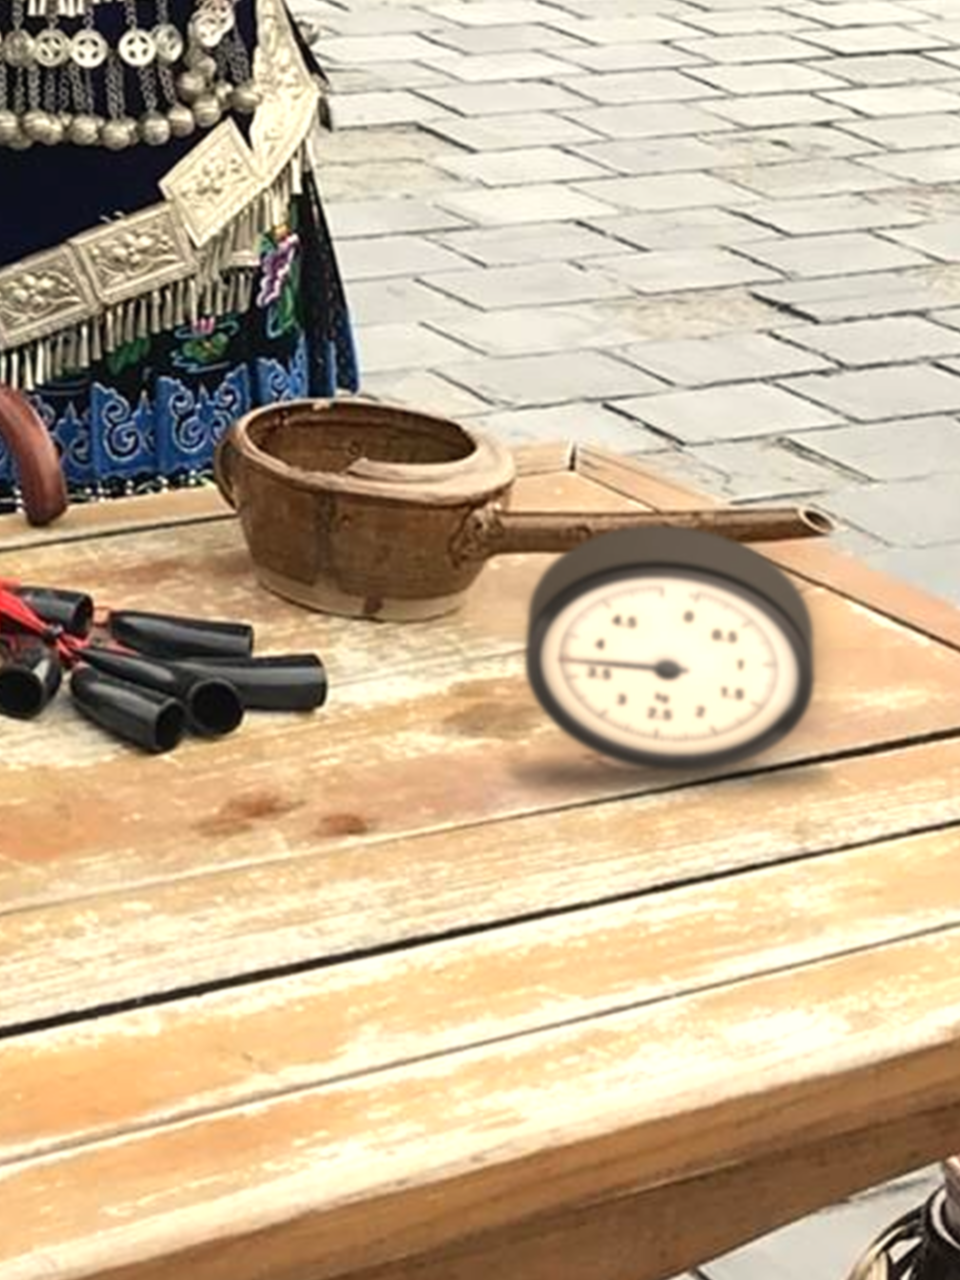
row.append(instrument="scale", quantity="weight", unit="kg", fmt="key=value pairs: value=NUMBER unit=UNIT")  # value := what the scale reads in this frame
value=3.75 unit=kg
